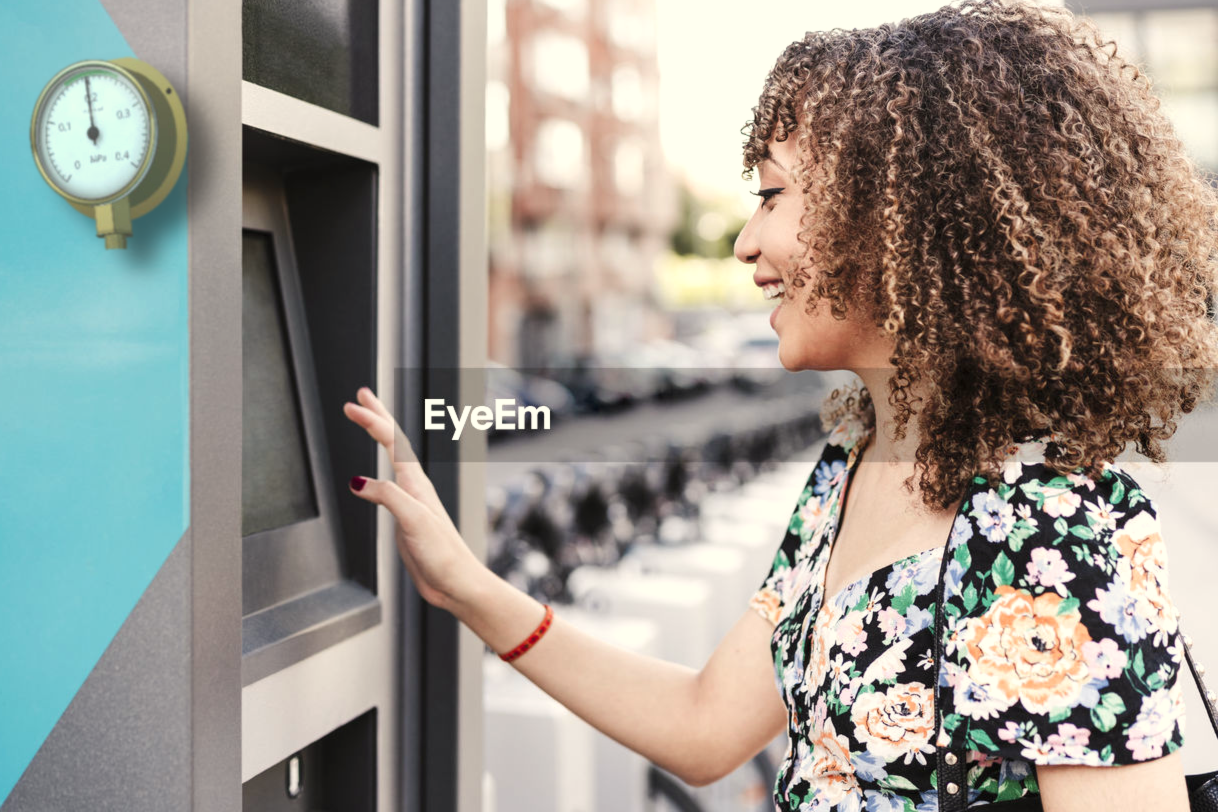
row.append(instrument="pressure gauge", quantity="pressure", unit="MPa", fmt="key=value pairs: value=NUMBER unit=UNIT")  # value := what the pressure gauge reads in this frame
value=0.2 unit=MPa
